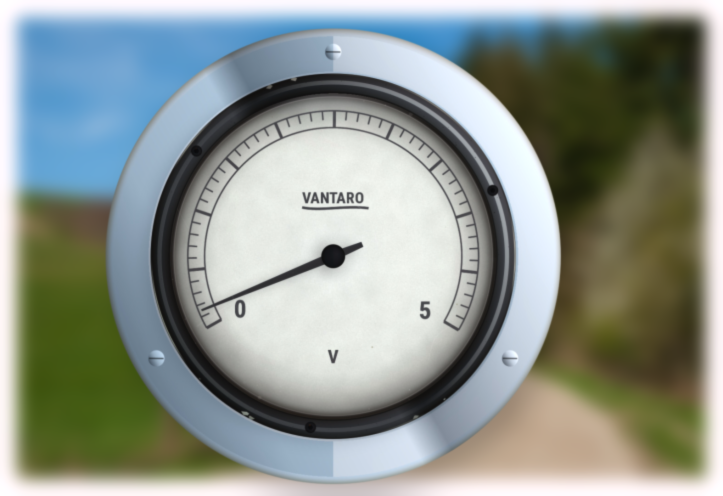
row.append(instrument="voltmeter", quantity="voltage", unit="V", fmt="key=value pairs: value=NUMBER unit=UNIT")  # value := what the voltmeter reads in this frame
value=0.15 unit=V
